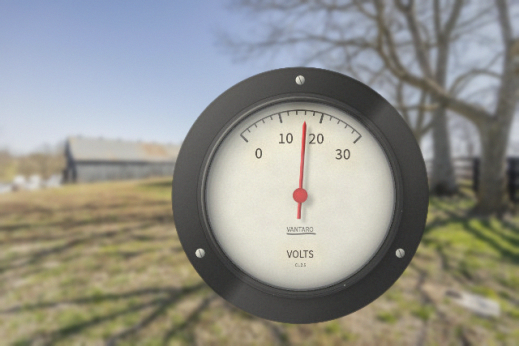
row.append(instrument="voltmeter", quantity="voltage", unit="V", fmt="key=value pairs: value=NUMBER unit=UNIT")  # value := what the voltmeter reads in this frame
value=16 unit=V
